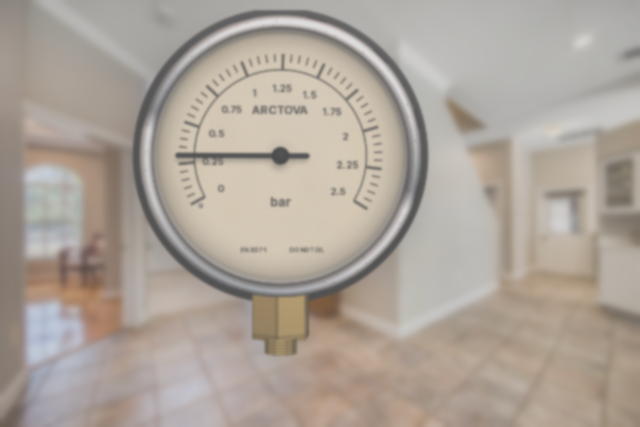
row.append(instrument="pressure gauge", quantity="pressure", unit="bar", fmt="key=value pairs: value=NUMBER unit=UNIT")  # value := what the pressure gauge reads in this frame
value=0.3 unit=bar
